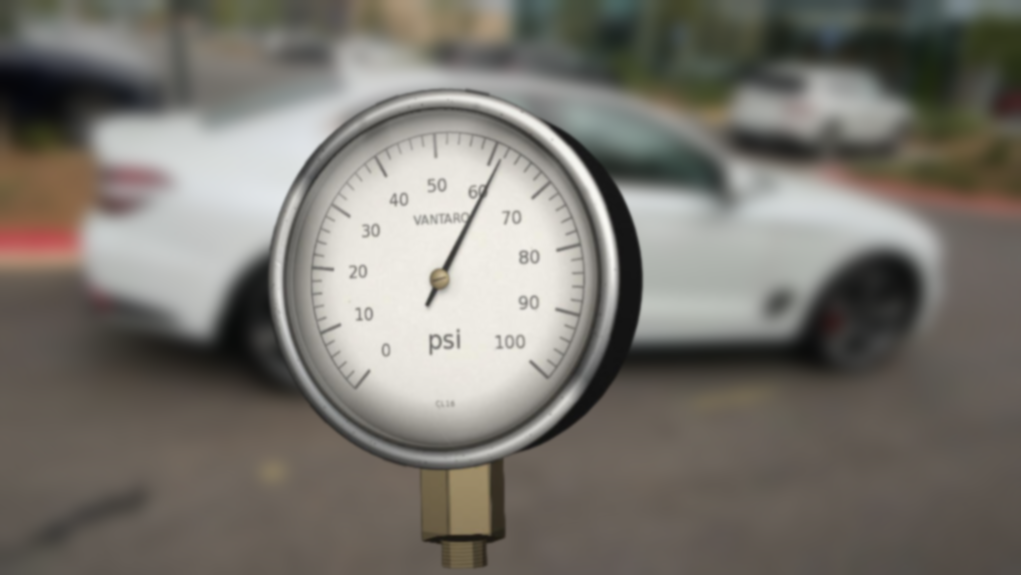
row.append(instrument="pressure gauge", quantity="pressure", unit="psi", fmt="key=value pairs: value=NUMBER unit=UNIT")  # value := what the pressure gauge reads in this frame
value=62 unit=psi
